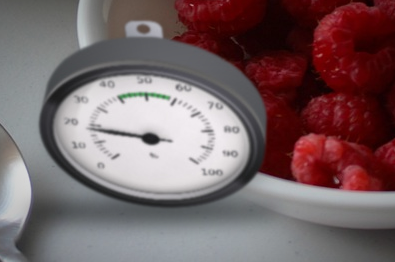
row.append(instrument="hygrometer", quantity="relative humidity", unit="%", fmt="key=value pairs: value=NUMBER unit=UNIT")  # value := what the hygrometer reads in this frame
value=20 unit=%
